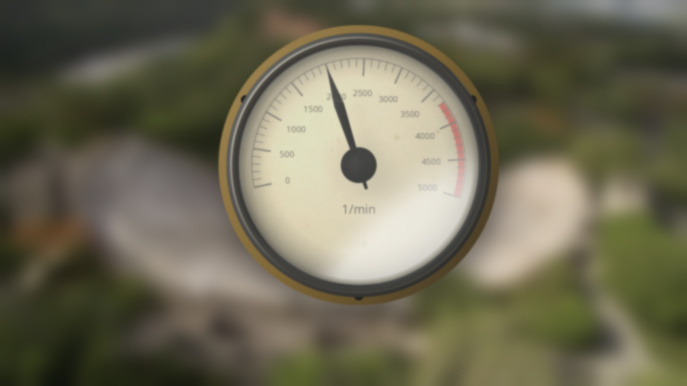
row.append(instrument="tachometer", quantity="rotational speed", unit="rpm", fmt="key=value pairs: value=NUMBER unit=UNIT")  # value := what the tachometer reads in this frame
value=2000 unit=rpm
